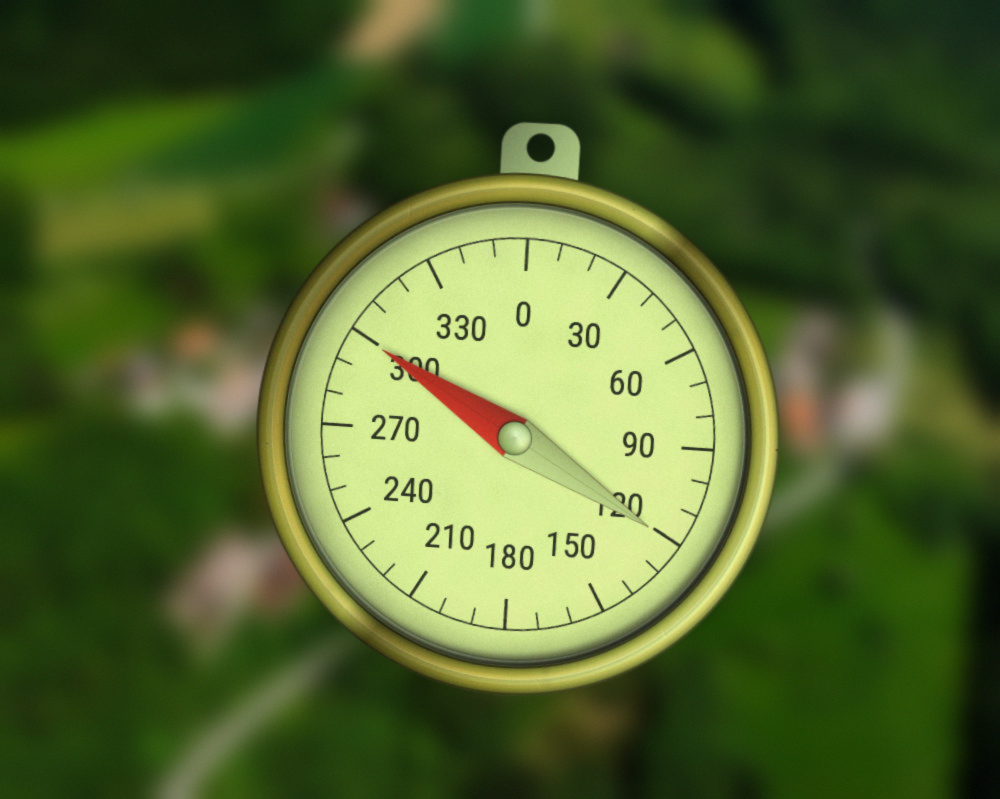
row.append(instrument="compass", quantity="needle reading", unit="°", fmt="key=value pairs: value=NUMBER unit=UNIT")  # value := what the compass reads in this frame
value=300 unit=°
